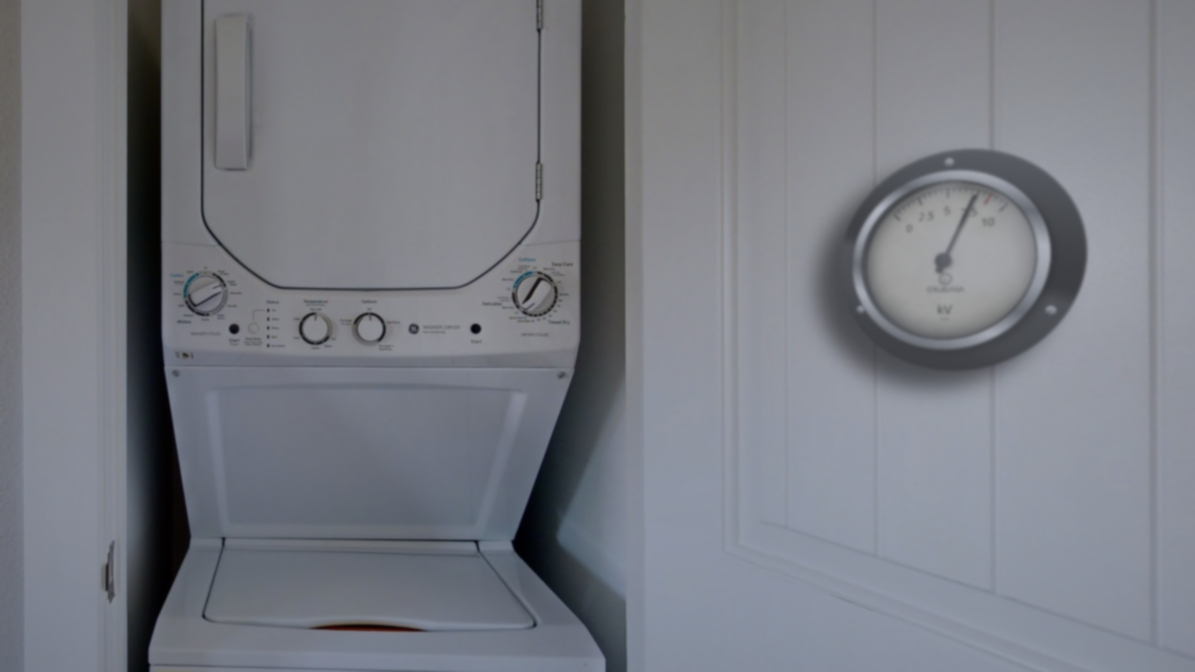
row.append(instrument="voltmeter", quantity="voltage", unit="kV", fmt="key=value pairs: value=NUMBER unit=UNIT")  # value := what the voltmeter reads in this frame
value=7.5 unit=kV
